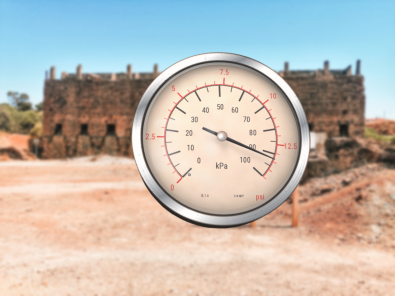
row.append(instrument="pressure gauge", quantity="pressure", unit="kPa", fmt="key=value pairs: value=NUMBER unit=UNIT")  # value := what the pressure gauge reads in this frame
value=92.5 unit=kPa
